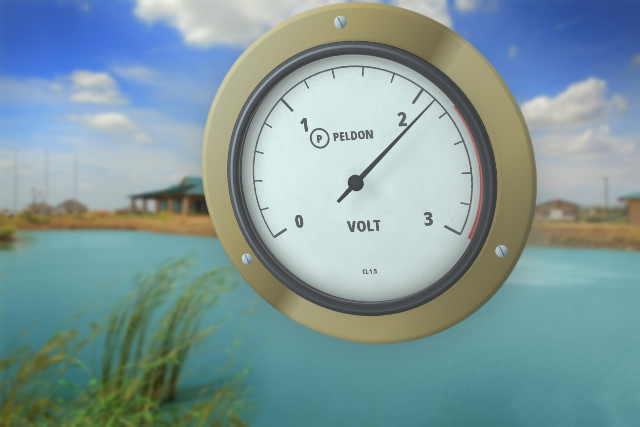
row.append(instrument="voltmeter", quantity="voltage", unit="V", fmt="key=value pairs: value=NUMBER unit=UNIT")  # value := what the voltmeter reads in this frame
value=2.1 unit=V
